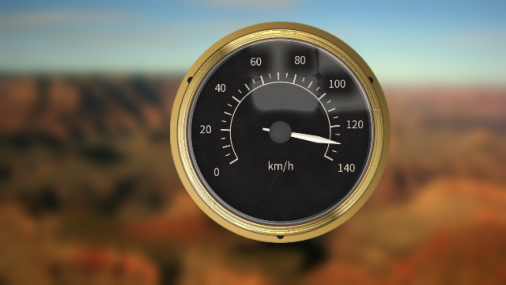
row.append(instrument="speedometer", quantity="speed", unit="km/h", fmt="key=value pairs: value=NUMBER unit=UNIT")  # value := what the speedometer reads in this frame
value=130 unit=km/h
